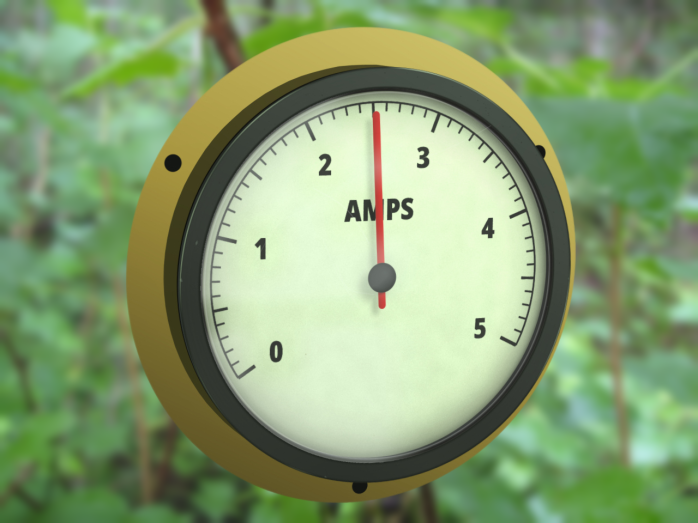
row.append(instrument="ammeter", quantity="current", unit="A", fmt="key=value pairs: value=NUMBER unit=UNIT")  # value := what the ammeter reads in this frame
value=2.5 unit=A
